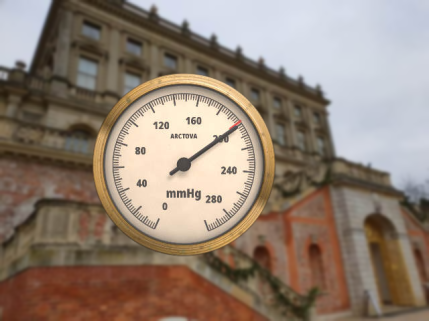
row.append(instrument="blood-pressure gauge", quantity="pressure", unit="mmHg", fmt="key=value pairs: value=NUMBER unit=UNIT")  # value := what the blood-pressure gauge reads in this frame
value=200 unit=mmHg
